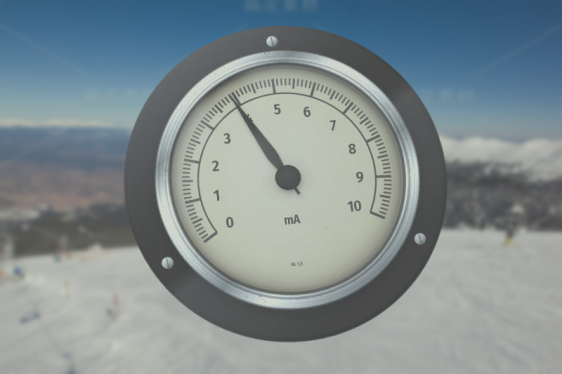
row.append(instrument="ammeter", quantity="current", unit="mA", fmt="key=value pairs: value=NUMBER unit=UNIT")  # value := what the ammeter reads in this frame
value=3.9 unit=mA
